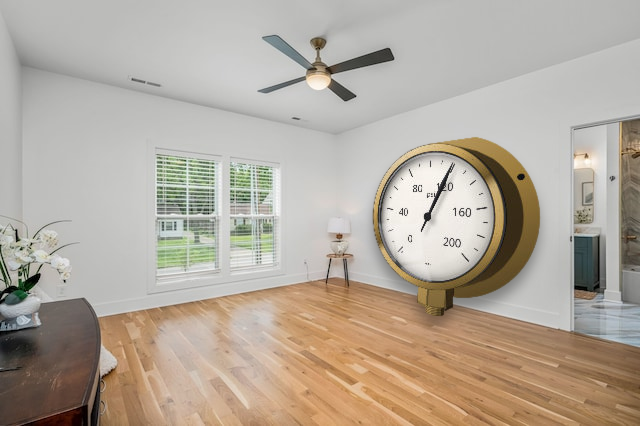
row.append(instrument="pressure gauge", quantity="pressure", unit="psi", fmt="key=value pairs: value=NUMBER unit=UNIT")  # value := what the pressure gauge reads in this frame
value=120 unit=psi
